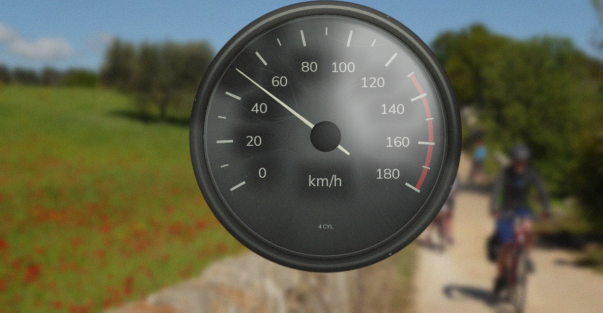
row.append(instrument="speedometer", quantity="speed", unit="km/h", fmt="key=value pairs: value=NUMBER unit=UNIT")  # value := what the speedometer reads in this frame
value=50 unit=km/h
